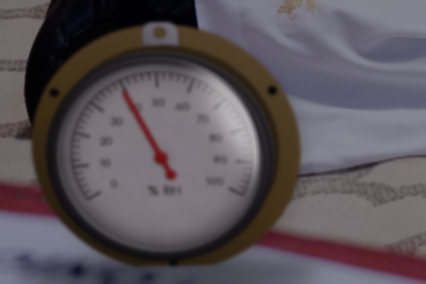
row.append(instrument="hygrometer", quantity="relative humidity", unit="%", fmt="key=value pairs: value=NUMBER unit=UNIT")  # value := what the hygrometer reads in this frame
value=40 unit=%
